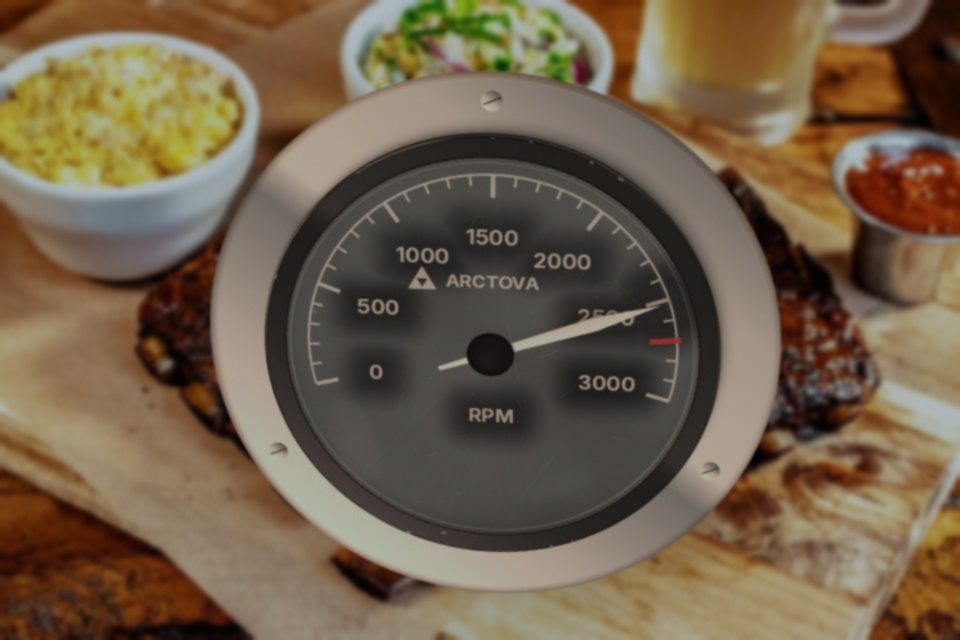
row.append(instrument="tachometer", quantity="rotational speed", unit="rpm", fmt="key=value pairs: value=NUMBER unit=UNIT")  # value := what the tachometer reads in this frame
value=2500 unit=rpm
